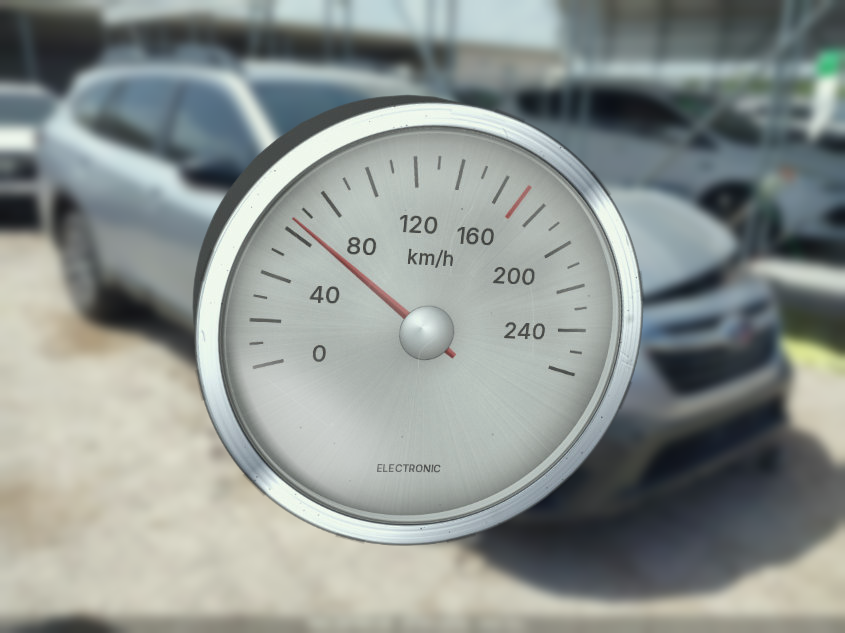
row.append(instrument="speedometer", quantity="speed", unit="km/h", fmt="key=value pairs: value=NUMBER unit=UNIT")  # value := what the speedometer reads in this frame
value=65 unit=km/h
